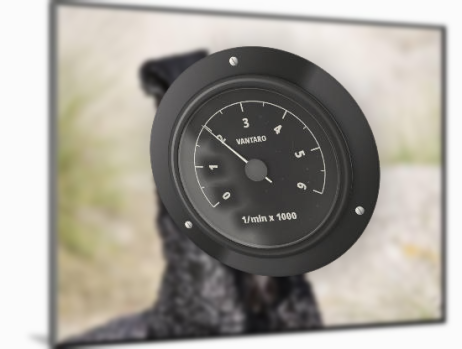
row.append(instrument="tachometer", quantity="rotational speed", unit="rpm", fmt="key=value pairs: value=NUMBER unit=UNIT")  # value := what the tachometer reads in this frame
value=2000 unit=rpm
